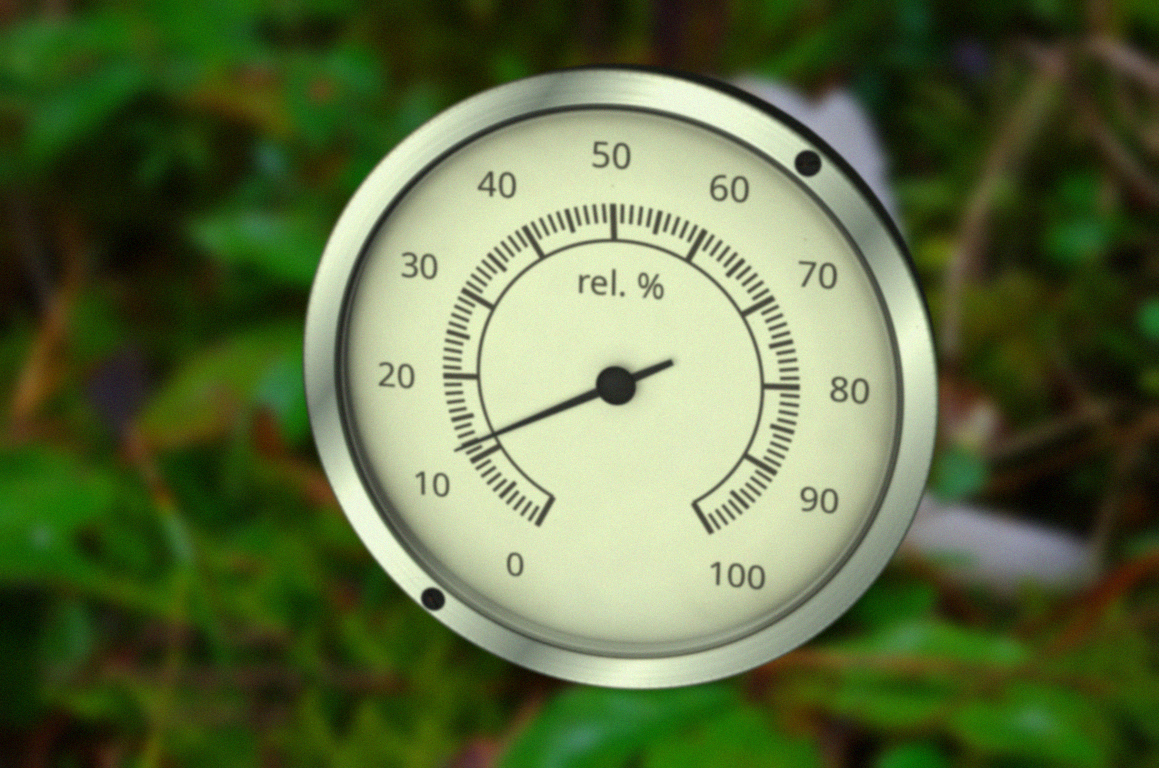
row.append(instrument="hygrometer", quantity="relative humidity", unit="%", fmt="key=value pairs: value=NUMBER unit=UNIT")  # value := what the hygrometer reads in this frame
value=12 unit=%
